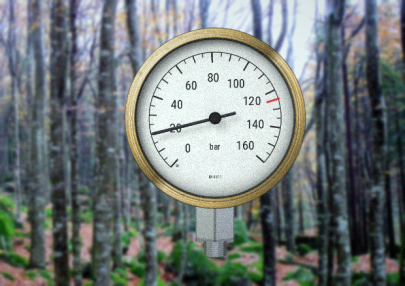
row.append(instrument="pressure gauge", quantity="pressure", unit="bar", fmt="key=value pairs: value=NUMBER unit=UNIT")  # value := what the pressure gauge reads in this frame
value=20 unit=bar
